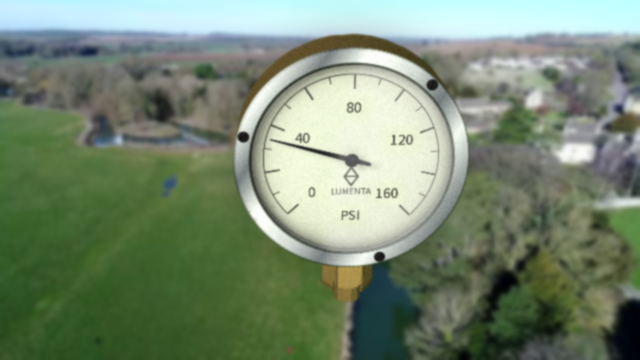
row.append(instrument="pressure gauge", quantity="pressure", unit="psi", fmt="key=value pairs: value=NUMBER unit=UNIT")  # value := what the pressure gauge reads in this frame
value=35 unit=psi
